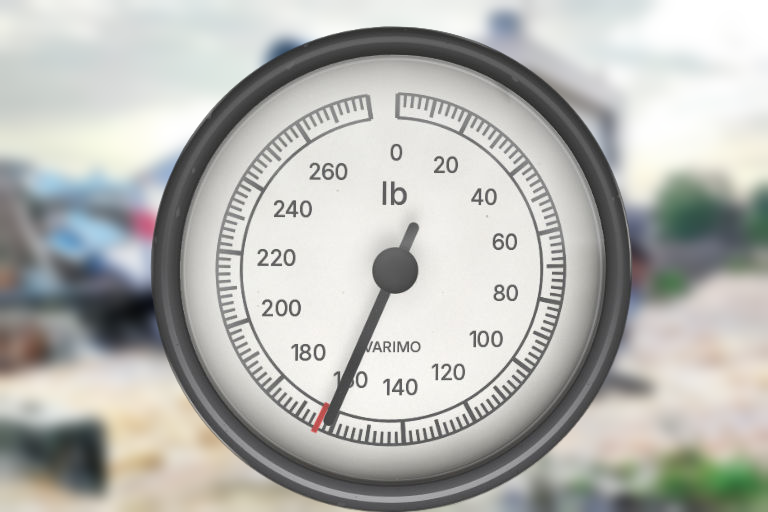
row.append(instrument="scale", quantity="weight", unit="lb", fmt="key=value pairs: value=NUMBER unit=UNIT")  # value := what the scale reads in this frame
value=162 unit=lb
